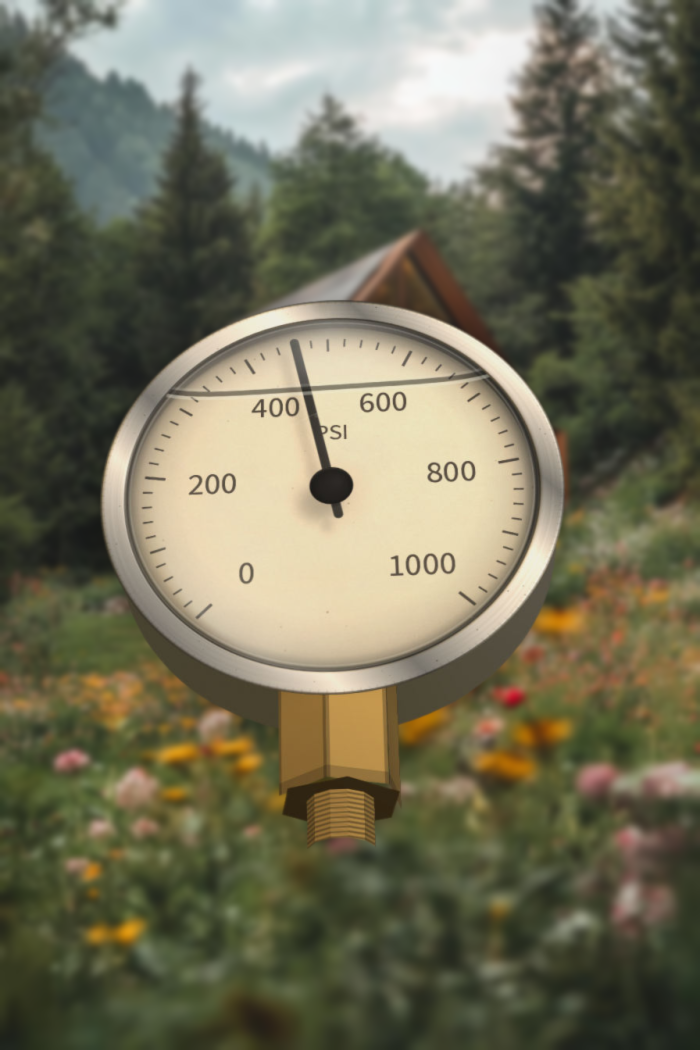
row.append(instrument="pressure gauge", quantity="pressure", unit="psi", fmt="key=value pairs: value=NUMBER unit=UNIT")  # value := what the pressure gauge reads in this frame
value=460 unit=psi
